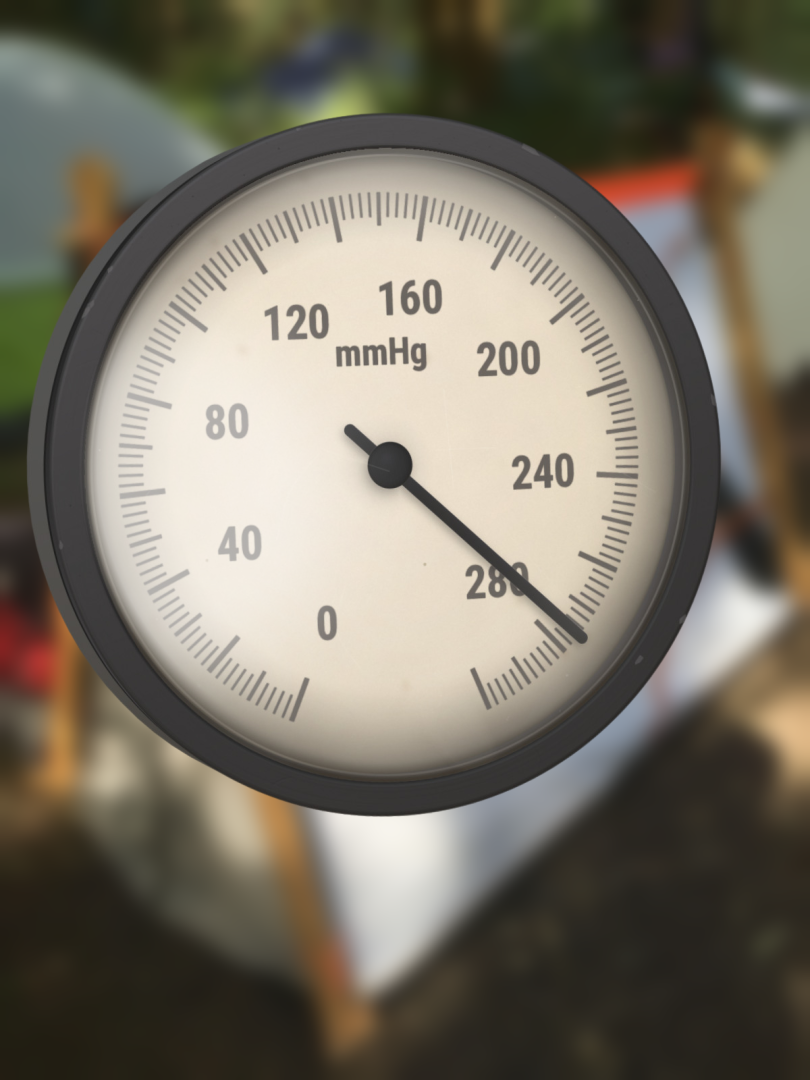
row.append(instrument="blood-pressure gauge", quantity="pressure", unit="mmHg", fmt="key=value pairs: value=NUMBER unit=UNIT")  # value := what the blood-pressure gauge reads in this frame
value=276 unit=mmHg
